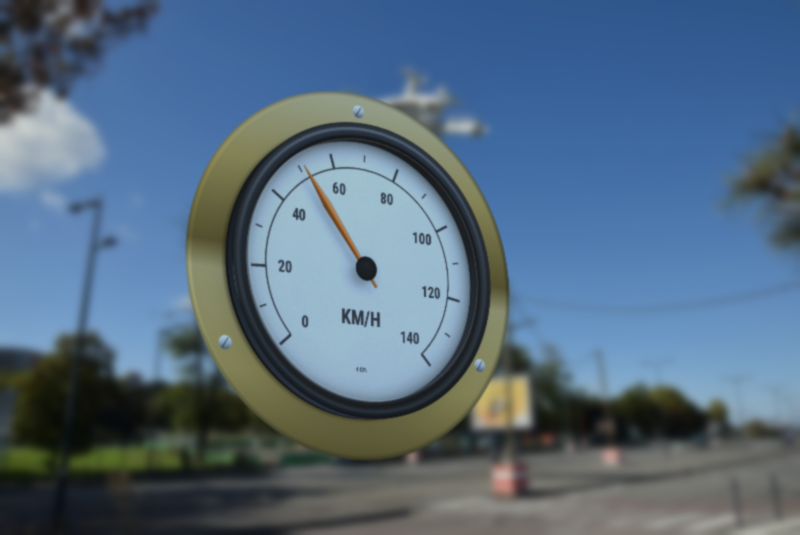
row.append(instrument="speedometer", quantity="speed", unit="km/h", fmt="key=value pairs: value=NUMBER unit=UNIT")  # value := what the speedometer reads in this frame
value=50 unit=km/h
